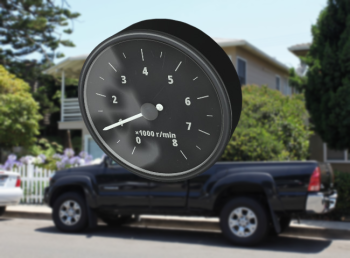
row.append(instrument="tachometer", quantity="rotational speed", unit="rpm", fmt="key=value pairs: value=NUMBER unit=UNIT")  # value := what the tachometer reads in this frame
value=1000 unit=rpm
